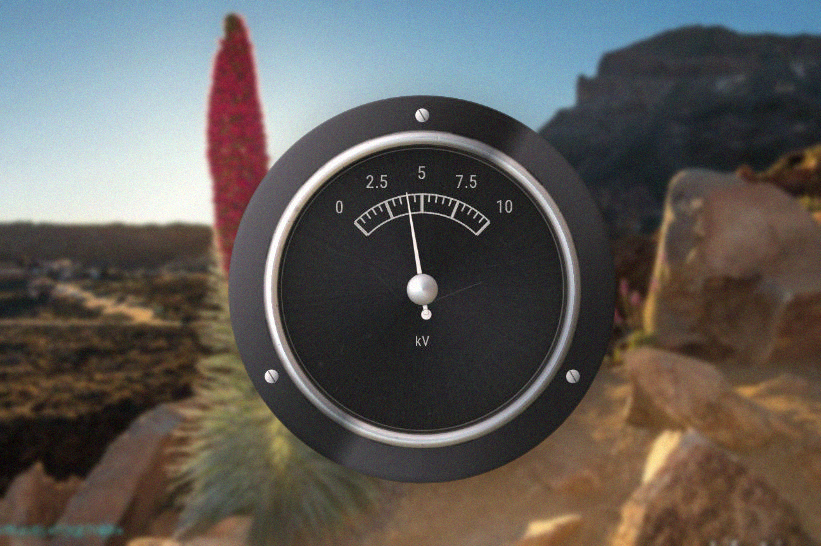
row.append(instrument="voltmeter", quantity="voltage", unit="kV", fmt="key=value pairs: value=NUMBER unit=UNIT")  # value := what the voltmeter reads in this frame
value=4 unit=kV
